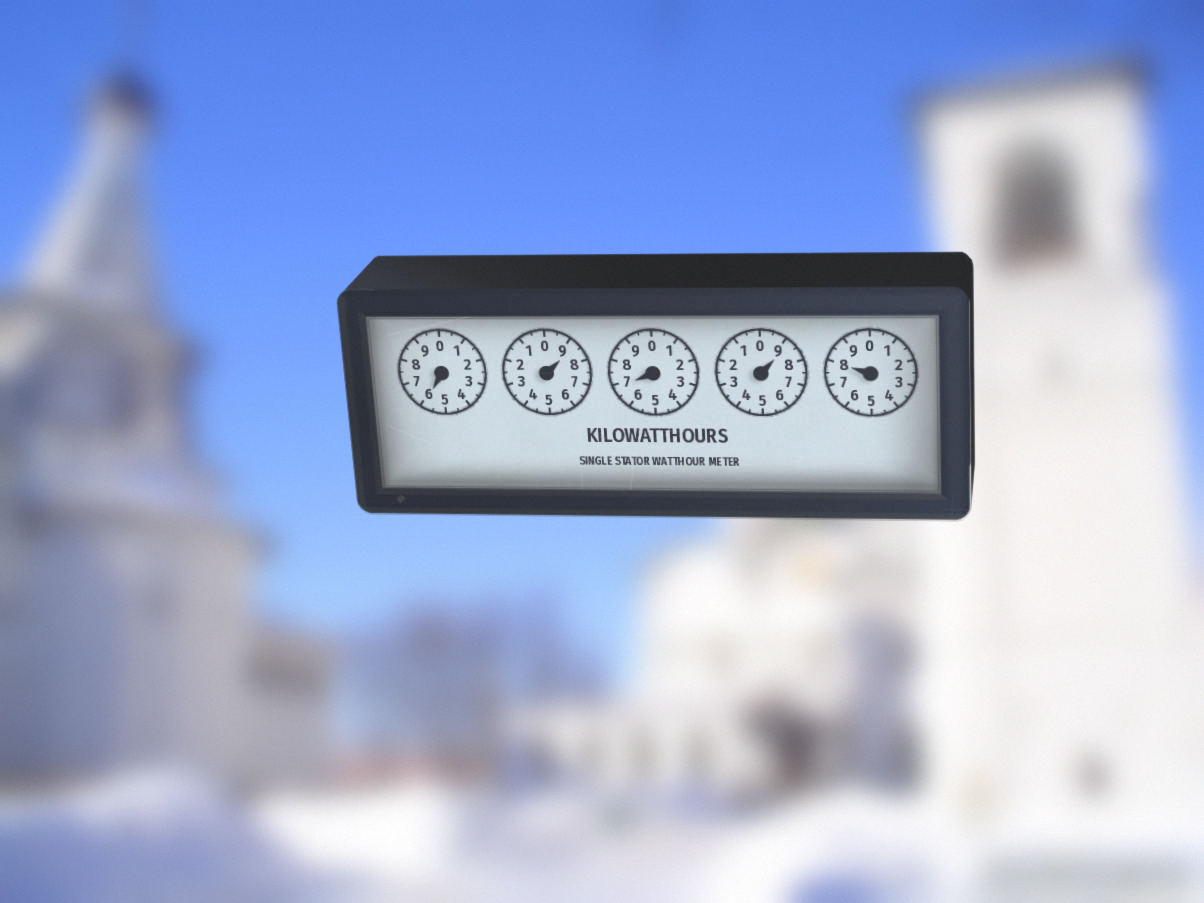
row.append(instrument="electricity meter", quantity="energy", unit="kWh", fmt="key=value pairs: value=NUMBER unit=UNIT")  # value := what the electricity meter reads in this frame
value=58688 unit=kWh
